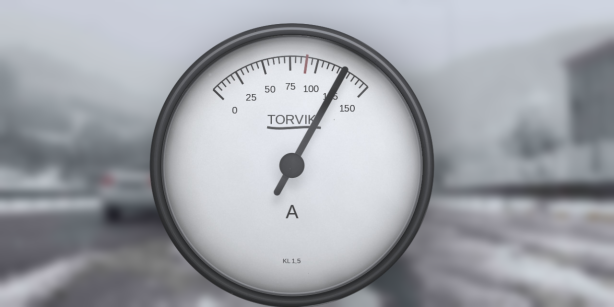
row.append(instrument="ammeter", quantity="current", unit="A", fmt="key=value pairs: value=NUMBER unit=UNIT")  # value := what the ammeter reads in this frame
value=125 unit=A
